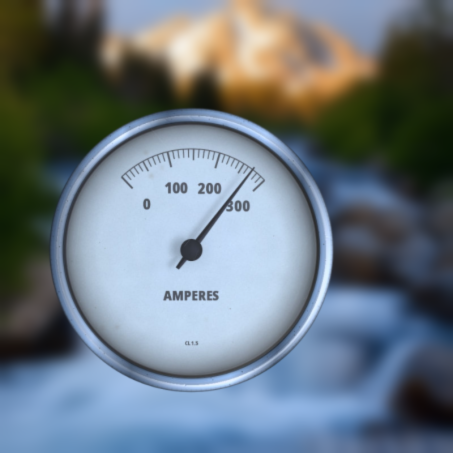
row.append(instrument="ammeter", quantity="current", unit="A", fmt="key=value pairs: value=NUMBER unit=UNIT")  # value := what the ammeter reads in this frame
value=270 unit=A
